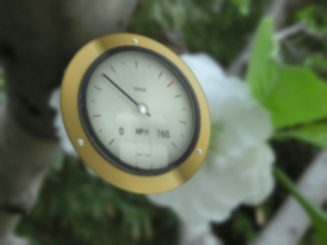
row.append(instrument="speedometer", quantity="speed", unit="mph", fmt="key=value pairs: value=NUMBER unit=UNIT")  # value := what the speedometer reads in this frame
value=50 unit=mph
